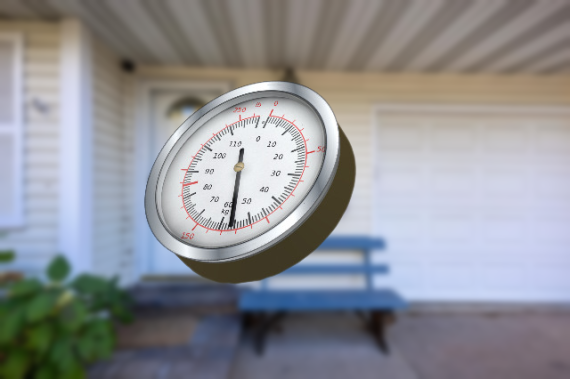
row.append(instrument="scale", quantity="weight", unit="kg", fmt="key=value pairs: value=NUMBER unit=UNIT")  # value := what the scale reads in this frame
value=55 unit=kg
